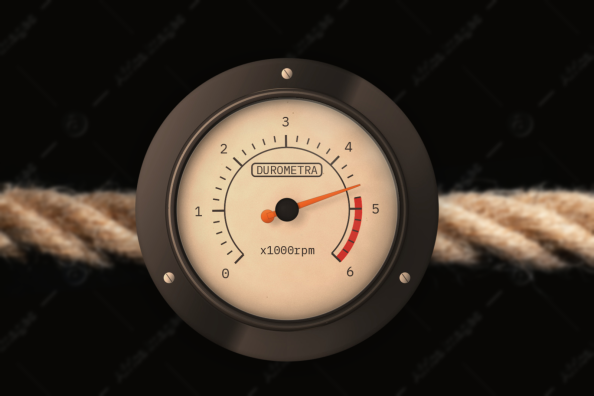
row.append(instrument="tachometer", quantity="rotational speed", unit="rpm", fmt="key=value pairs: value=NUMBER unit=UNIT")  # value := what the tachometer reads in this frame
value=4600 unit=rpm
